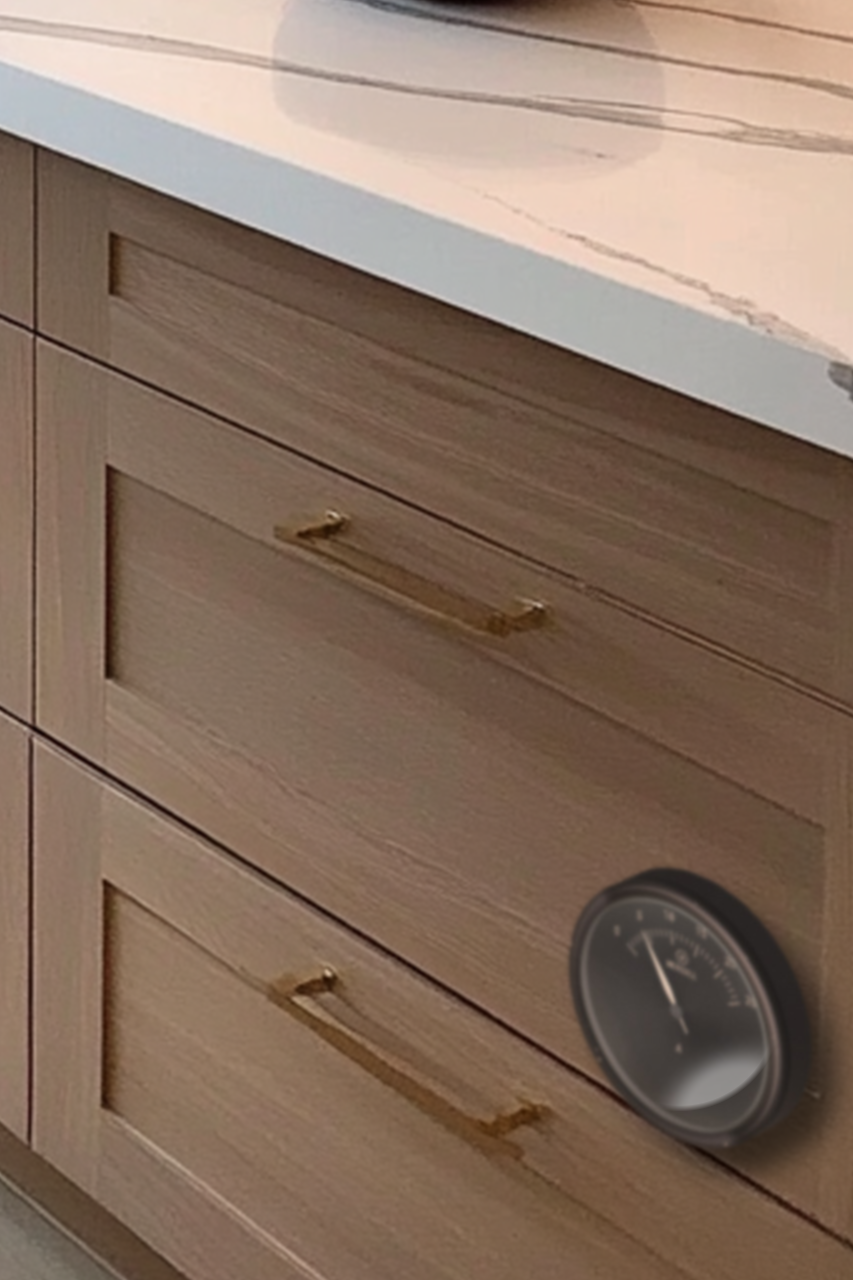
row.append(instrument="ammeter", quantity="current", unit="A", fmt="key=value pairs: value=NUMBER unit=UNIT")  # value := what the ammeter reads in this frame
value=5 unit=A
